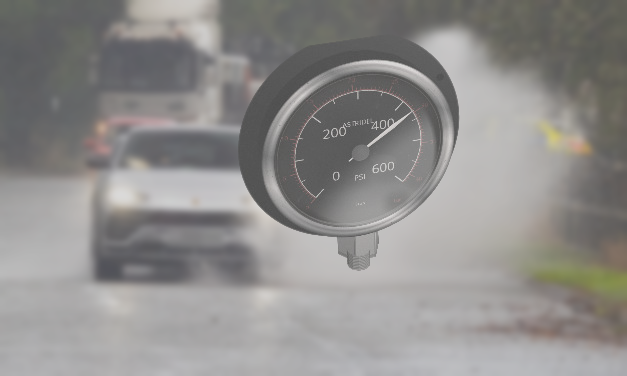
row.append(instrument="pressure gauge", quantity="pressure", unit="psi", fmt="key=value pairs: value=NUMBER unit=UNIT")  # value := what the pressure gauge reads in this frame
value=425 unit=psi
